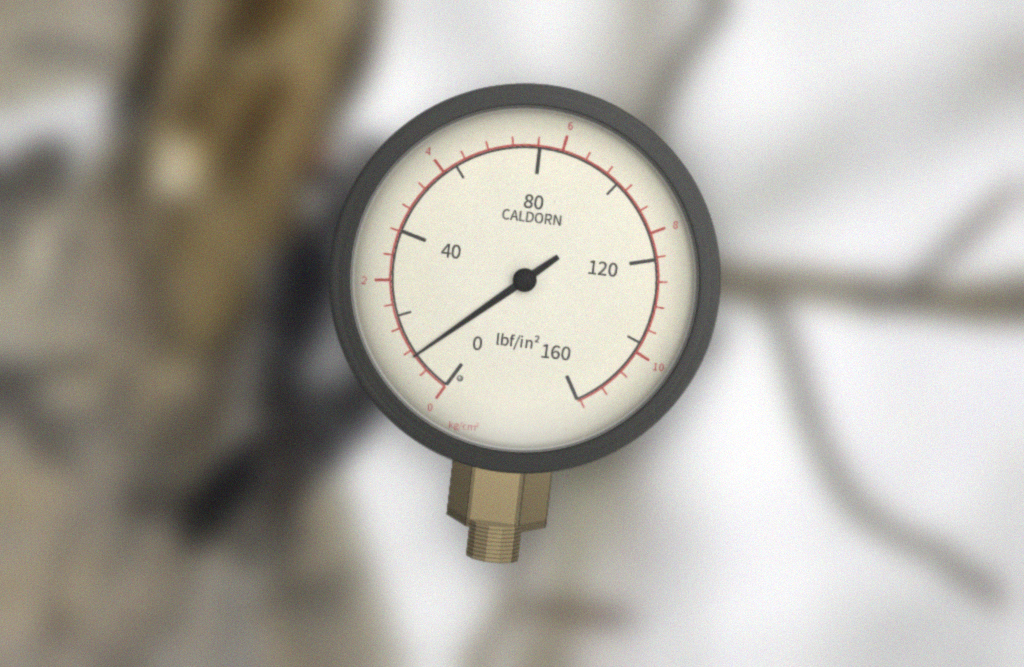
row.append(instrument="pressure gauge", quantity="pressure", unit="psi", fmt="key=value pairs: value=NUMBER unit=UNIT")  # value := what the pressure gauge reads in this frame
value=10 unit=psi
